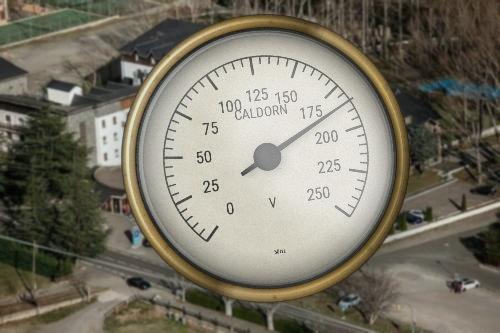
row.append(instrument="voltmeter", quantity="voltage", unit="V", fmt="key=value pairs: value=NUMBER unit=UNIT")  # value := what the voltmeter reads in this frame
value=185 unit=V
